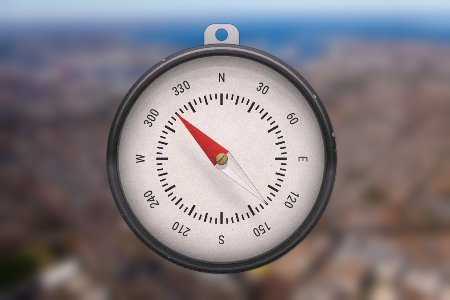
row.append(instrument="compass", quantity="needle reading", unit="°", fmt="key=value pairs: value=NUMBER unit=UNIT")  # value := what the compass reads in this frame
value=315 unit=°
